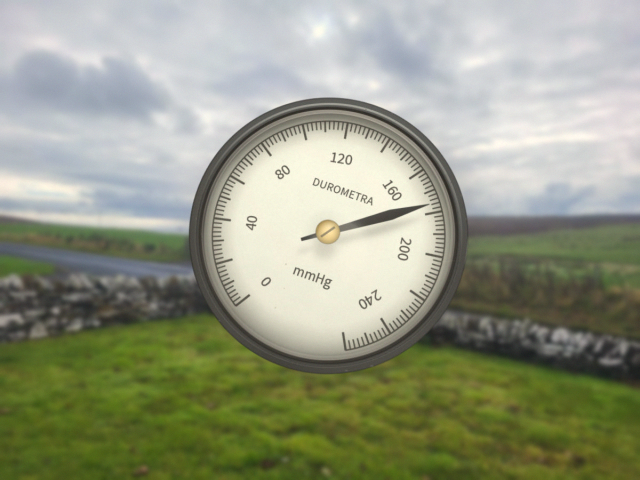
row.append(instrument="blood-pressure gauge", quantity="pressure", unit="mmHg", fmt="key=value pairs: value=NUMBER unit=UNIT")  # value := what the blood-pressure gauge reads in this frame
value=176 unit=mmHg
